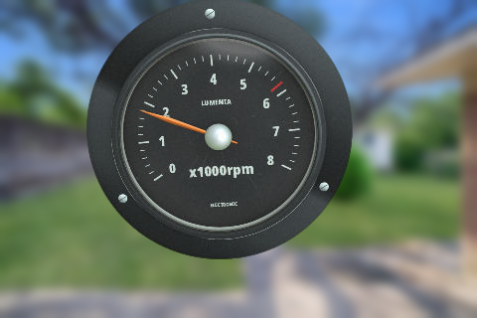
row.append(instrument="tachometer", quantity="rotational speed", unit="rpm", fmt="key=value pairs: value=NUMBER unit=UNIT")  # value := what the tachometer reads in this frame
value=1800 unit=rpm
